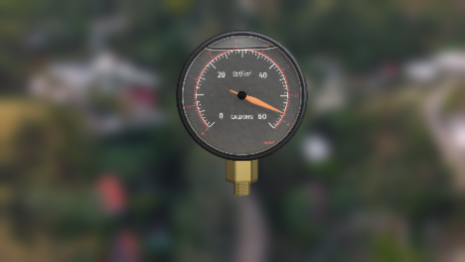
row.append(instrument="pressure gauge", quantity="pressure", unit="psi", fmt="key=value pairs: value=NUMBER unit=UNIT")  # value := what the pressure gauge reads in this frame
value=55 unit=psi
